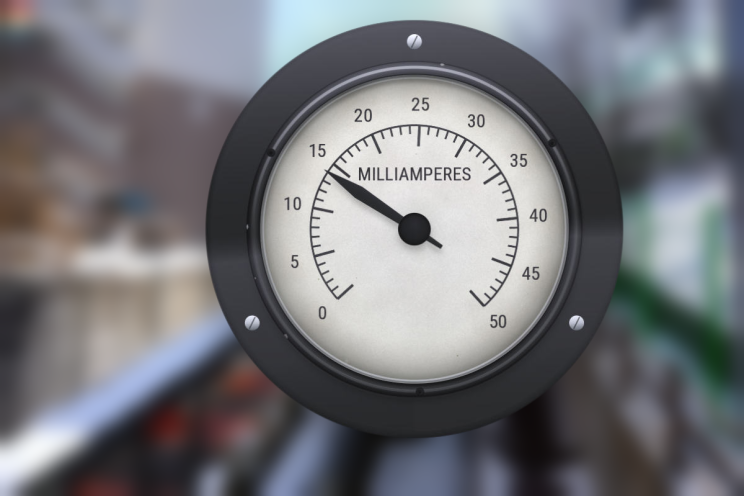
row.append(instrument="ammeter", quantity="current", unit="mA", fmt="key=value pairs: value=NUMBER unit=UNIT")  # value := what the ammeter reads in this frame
value=14 unit=mA
